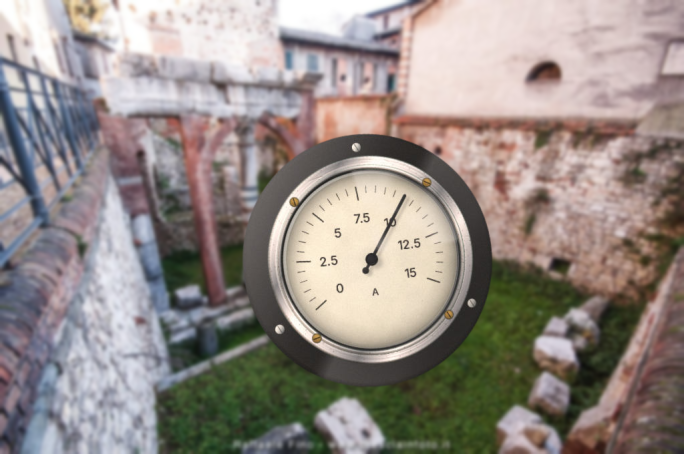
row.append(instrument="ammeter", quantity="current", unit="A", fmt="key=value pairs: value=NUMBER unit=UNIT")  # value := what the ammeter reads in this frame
value=10 unit=A
